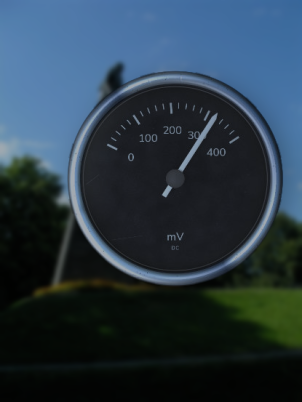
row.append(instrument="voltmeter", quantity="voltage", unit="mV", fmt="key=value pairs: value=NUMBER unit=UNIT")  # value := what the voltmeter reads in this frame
value=320 unit=mV
